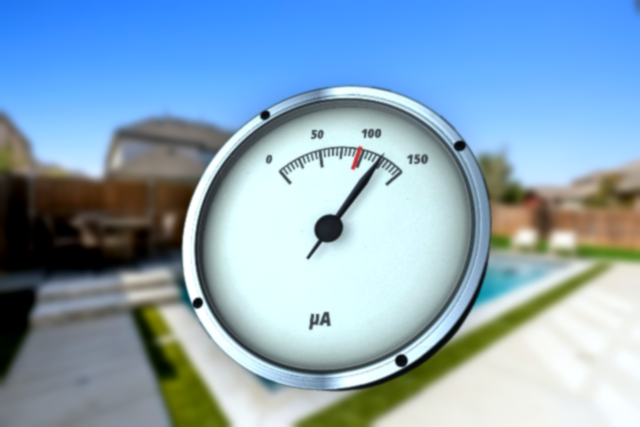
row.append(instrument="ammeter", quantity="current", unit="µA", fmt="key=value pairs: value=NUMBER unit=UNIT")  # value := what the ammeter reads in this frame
value=125 unit=µA
